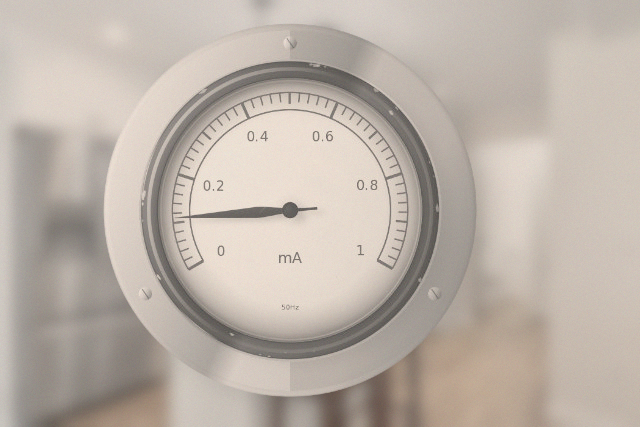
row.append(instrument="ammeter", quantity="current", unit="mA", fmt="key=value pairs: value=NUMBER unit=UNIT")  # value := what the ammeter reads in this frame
value=0.11 unit=mA
